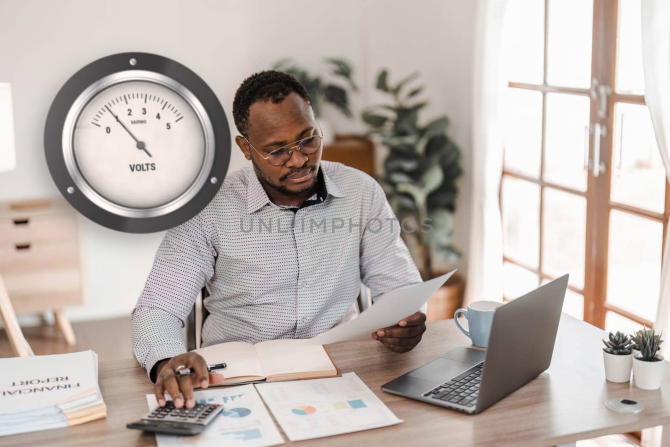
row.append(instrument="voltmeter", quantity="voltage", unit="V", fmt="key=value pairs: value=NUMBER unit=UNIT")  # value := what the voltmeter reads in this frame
value=1 unit=V
